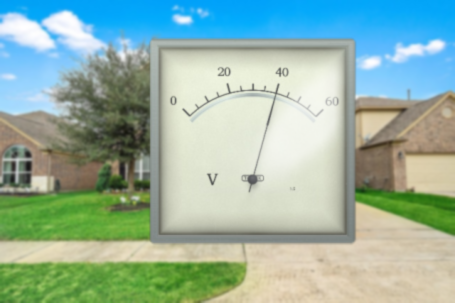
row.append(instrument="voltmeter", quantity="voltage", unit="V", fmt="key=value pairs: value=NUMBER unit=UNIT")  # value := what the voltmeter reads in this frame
value=40 unit=V
